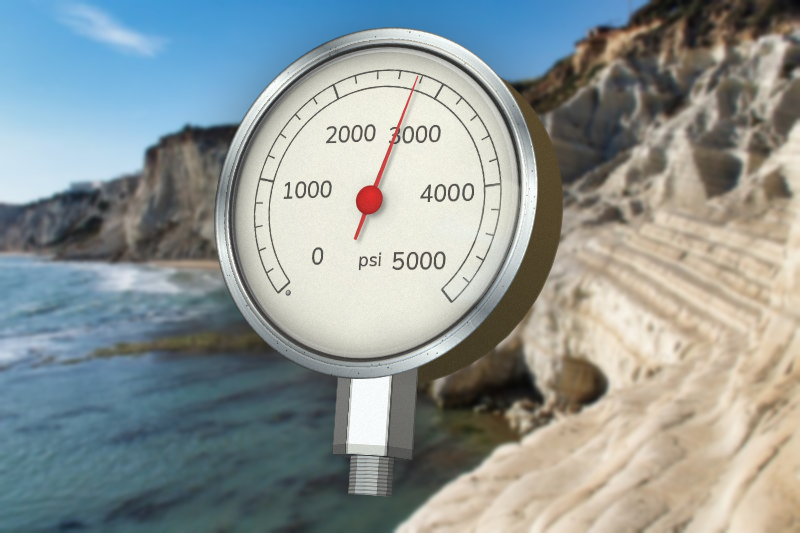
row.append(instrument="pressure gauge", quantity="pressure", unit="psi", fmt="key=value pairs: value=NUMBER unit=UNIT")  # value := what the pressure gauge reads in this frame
value=2800 unit=psi
